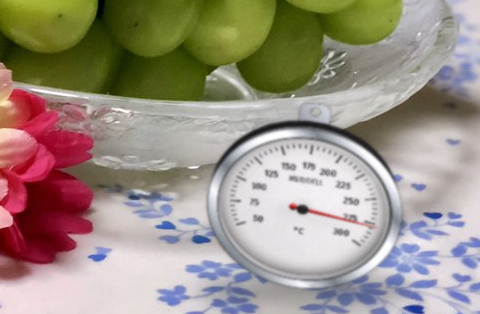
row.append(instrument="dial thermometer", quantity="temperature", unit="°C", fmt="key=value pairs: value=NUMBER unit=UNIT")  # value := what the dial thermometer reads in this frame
value=275 unit=°C
